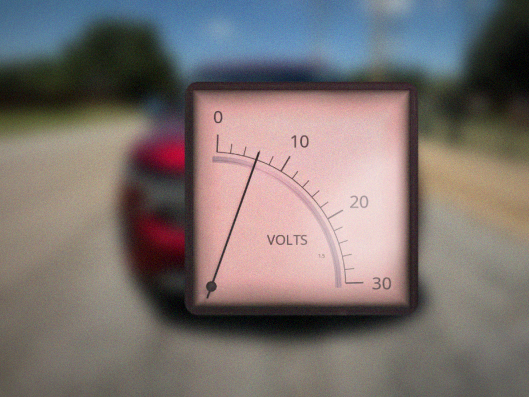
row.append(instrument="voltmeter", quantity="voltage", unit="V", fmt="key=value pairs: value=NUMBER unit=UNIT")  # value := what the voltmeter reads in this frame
value=6 unit=V
